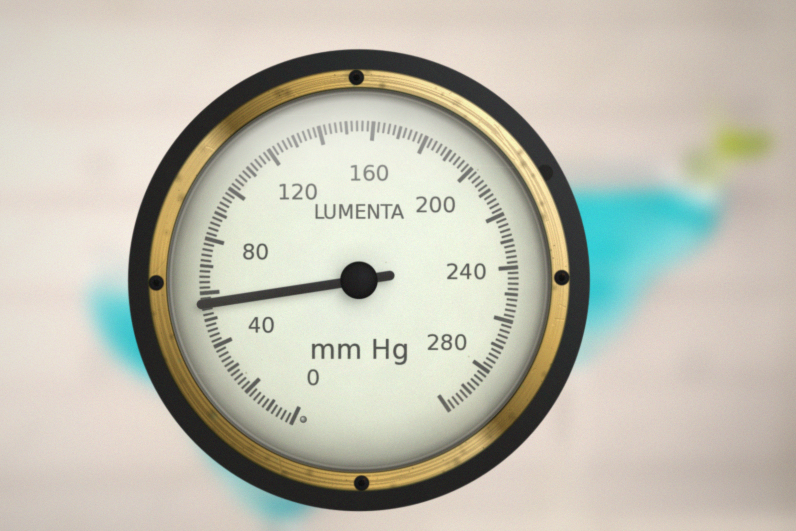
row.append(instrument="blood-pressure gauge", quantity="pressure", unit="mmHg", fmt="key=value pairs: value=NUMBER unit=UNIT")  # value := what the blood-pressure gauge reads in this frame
value=56 unit=mmHg
